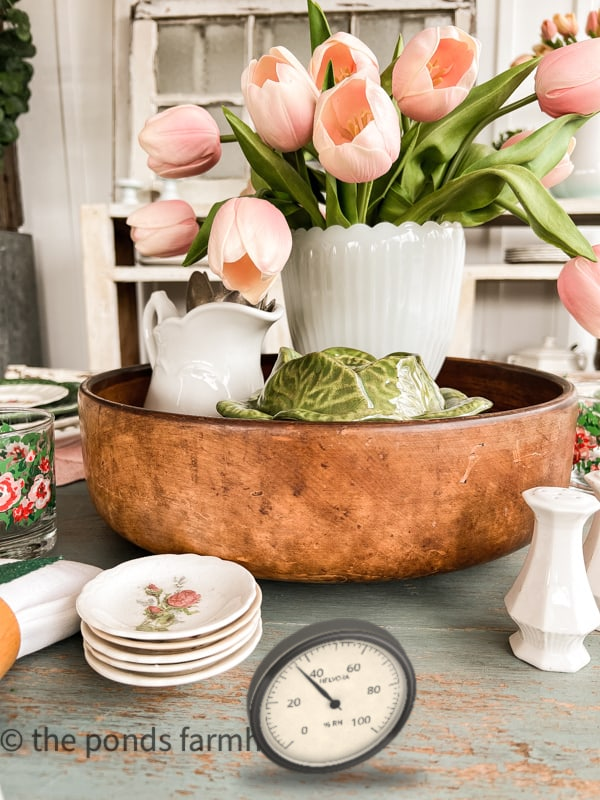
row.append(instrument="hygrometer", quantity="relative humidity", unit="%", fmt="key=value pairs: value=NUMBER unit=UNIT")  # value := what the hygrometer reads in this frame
value=36 unit=%
